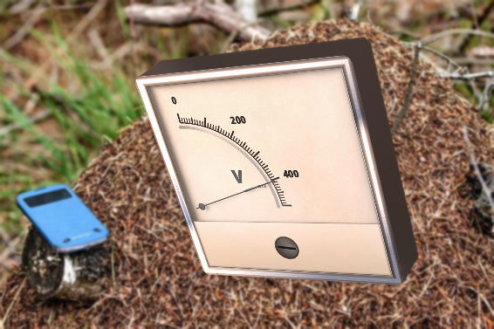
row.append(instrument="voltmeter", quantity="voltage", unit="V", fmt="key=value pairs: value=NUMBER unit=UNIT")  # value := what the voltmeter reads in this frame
value=400 unit=V
